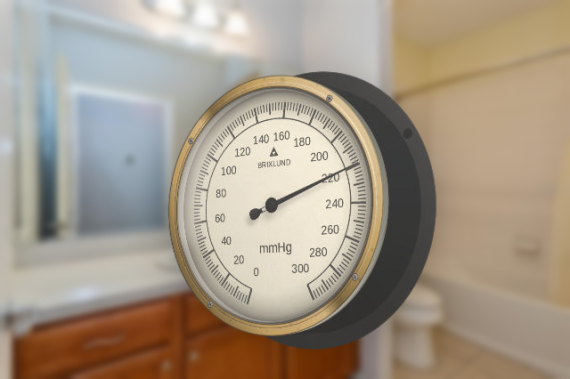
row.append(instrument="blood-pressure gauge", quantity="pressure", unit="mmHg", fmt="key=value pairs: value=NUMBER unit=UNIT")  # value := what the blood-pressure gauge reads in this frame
value=220 unit=mmHg
